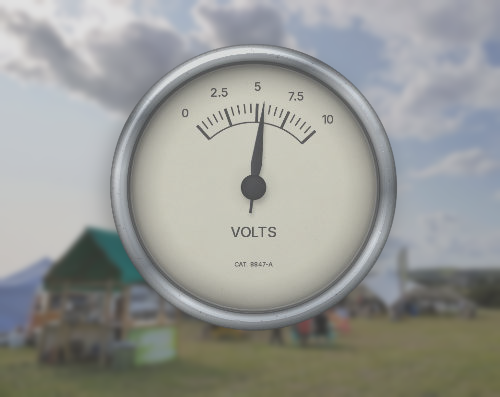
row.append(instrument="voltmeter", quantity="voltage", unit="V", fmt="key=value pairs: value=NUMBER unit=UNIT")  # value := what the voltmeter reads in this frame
value=5.5 unit=V
